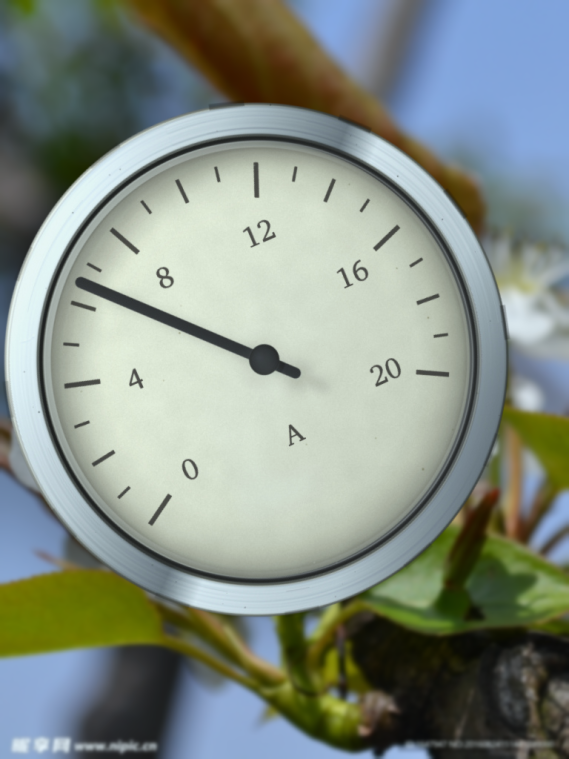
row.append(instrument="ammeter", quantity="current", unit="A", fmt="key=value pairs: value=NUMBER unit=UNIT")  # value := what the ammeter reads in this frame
value=6.5 unit=A
